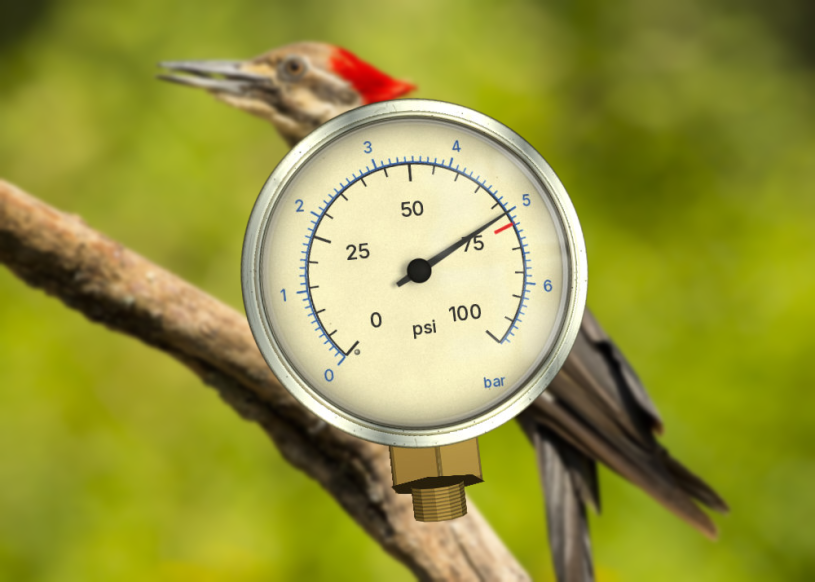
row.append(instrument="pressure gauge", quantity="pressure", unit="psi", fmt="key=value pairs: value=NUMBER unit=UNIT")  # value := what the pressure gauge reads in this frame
value=72.5 unit=psi
